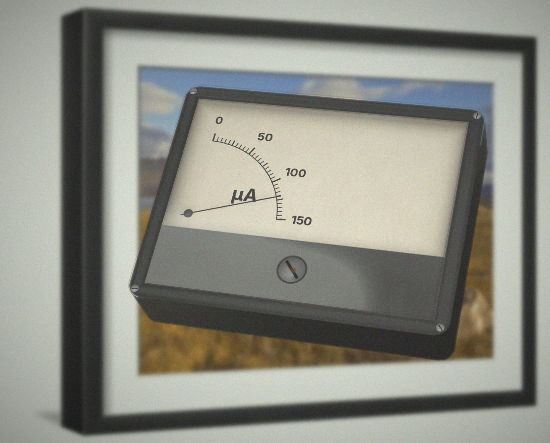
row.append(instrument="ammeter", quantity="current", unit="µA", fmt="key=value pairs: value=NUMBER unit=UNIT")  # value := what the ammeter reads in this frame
value=125 unit=µA
